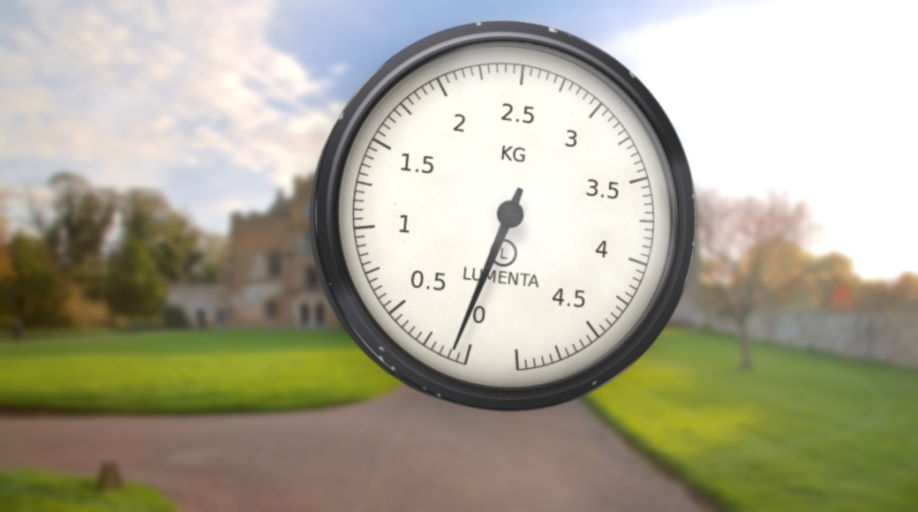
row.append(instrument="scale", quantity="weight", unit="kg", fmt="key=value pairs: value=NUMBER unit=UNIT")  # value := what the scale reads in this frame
value=0.1 unit=kg
